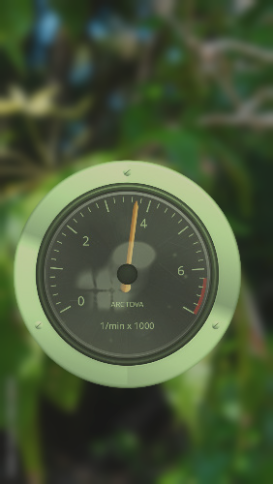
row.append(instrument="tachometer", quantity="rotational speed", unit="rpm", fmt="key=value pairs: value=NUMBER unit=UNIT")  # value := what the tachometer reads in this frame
value=3700 unit=rpm
